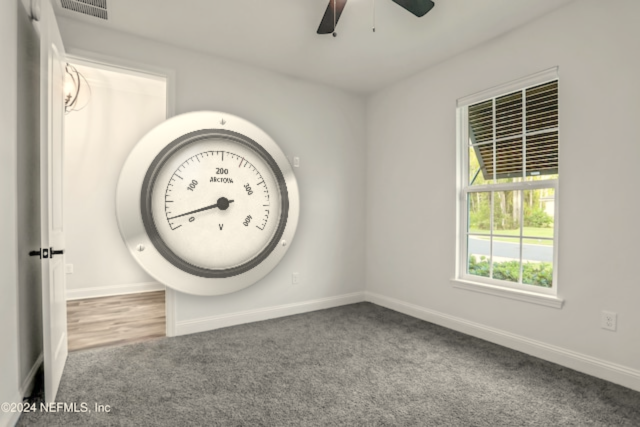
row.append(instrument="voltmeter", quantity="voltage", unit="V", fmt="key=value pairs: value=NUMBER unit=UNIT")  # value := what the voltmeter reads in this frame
value=20 unit=V
